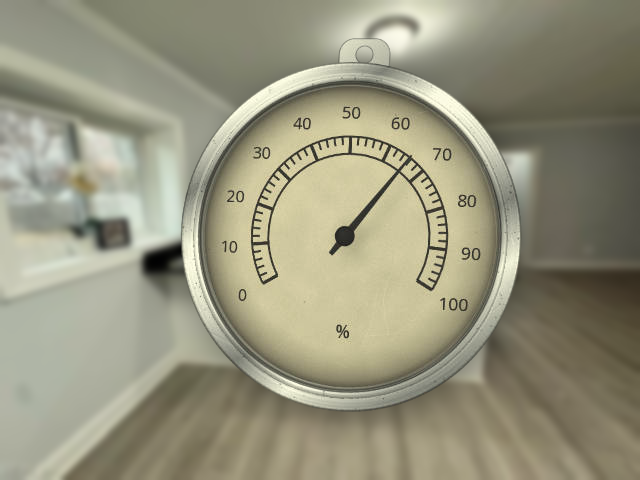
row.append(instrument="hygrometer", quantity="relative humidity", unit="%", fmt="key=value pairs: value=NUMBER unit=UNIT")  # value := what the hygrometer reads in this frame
value=66 unit=%
